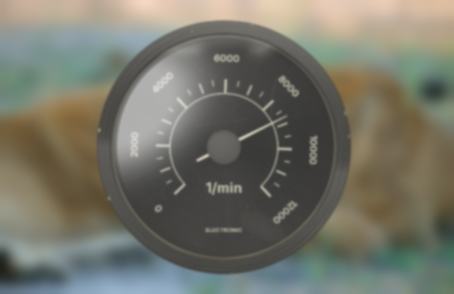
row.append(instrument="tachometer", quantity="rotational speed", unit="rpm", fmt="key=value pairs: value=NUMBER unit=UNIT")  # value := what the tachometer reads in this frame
value=8750 unit=rpm
